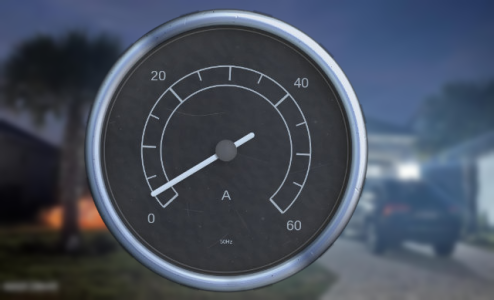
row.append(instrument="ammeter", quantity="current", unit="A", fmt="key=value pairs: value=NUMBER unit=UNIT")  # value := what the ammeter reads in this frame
value=2.5 unit=A
